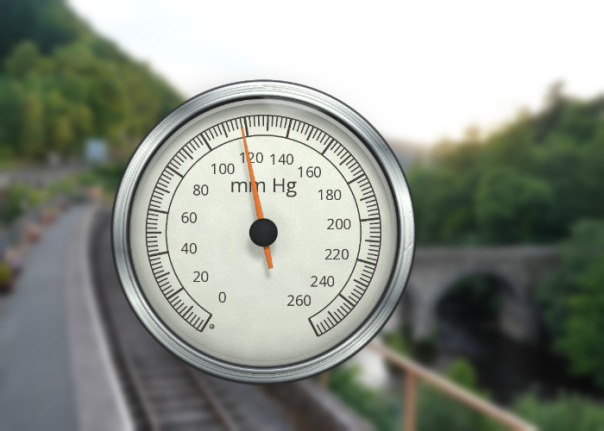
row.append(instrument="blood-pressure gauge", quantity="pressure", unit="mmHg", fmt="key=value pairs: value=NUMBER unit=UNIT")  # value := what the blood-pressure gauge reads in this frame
value=118 unit=mmHg
